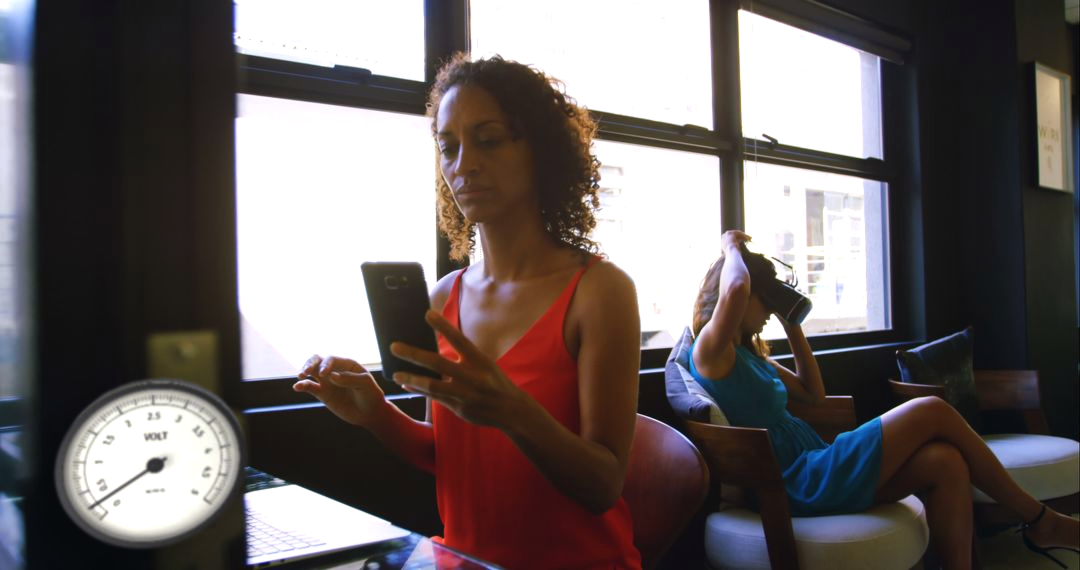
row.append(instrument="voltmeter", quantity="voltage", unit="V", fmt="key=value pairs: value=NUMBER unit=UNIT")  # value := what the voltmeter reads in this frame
value=0.25 unit=V
